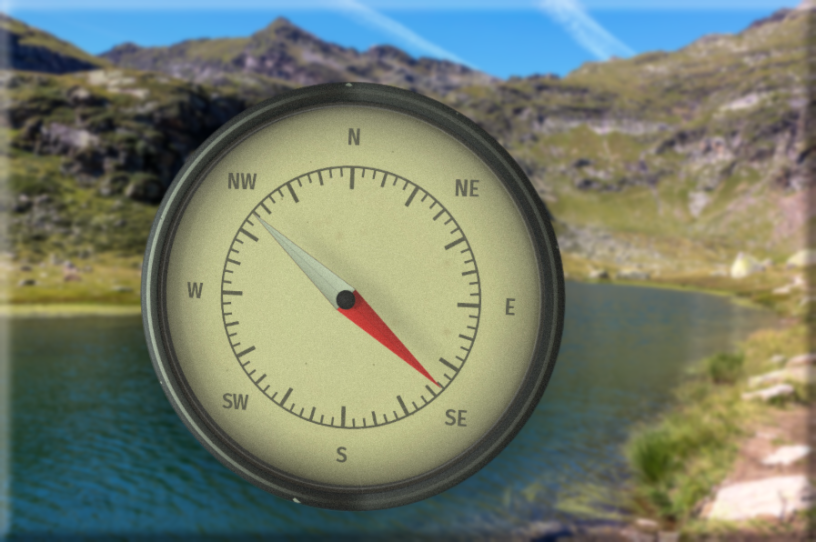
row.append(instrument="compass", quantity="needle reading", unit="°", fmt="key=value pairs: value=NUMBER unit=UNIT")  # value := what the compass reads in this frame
value=130 unit=°
